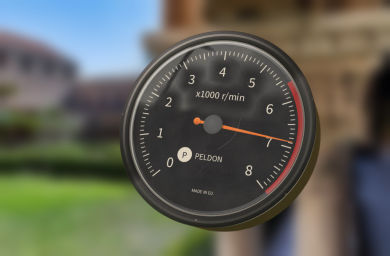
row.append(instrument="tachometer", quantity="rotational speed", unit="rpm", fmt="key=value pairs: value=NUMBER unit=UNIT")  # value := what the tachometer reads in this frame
value=6900 unit=rpm
